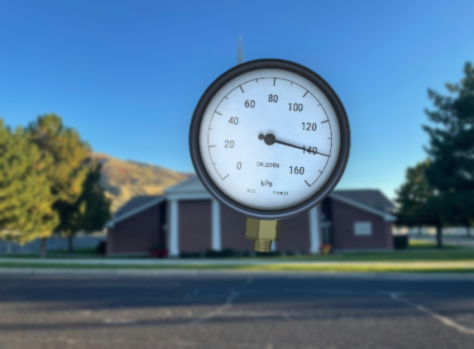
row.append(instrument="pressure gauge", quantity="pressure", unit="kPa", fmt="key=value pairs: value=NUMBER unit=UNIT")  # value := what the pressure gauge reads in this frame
value=140 unit=kPa
